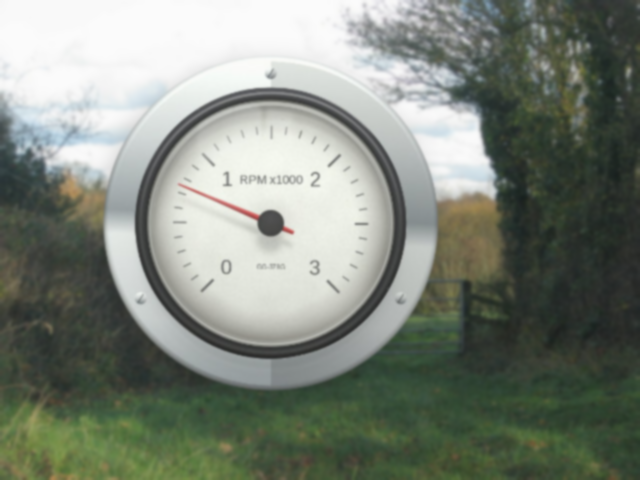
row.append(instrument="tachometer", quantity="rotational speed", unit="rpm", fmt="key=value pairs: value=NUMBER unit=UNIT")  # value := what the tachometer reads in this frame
value=750 unit=rpm
